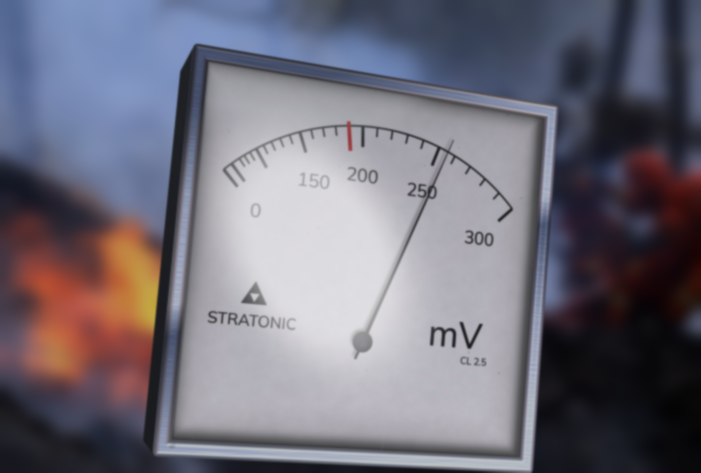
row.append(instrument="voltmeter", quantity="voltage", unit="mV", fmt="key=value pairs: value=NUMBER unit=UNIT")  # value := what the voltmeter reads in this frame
value=255 unit=mV
